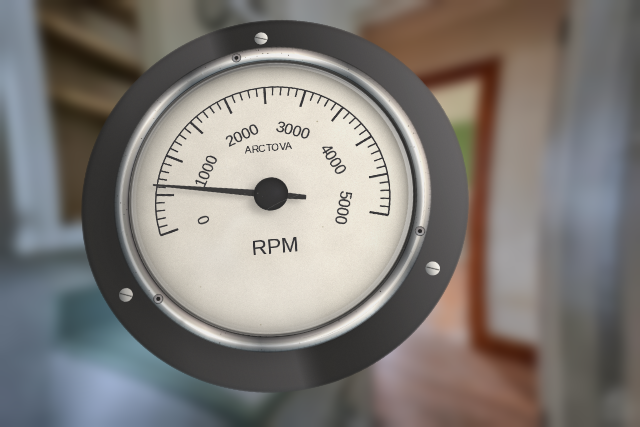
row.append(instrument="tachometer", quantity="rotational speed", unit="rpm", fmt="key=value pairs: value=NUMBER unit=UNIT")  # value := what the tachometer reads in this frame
value=600 unit=rpm
